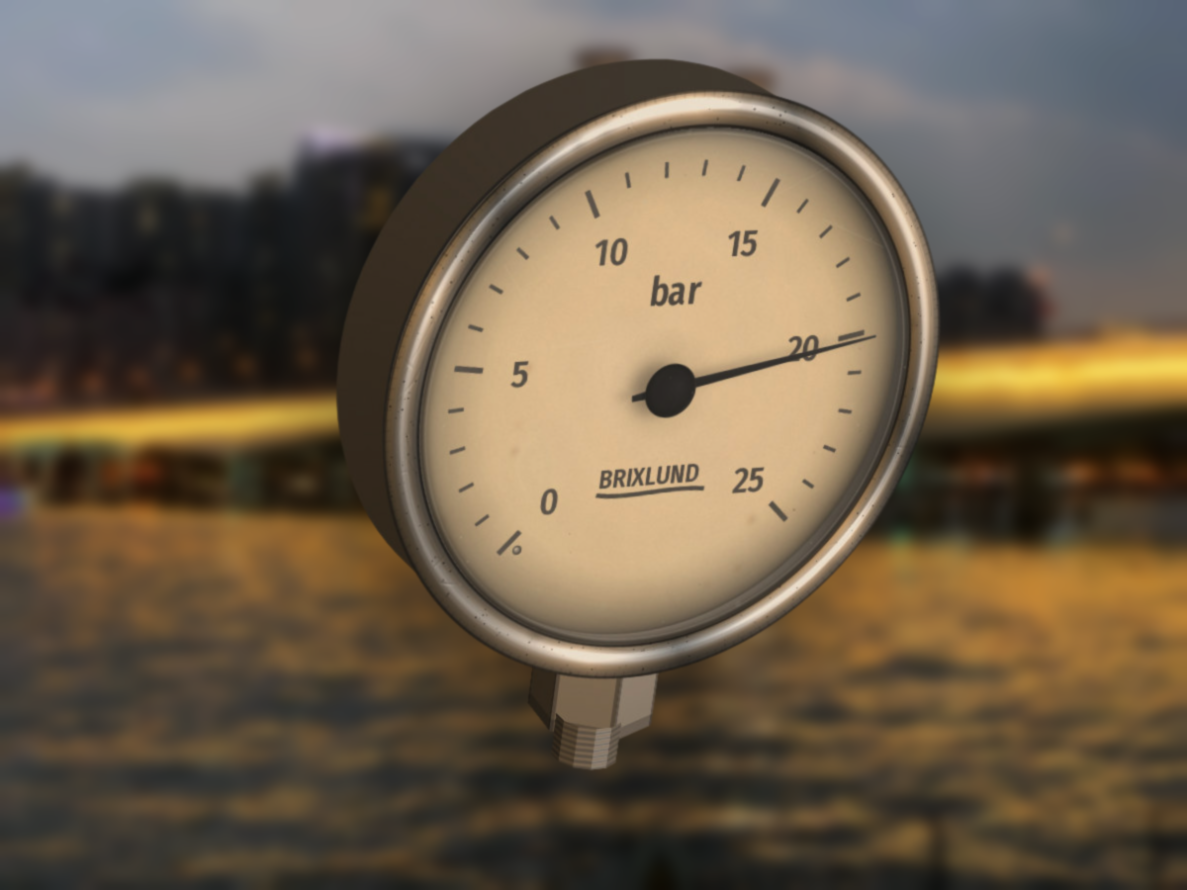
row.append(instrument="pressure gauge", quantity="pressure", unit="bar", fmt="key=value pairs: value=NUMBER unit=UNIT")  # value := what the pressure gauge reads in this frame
value=20 unit=bar
